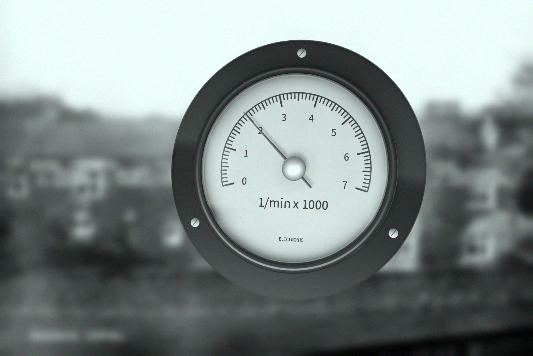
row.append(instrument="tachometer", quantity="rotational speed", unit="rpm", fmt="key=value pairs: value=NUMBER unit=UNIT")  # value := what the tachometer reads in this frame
value=2000 unit=rpm
